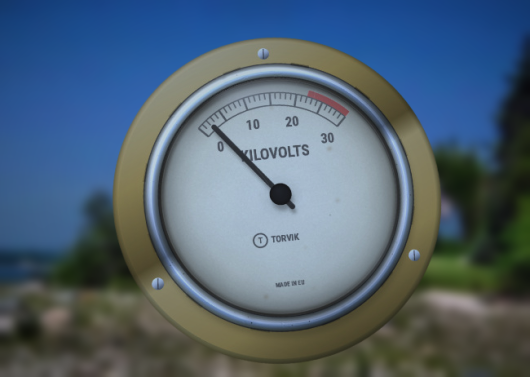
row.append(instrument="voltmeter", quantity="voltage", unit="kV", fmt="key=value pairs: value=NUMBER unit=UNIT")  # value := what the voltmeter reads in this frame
value=2 unit=kV
